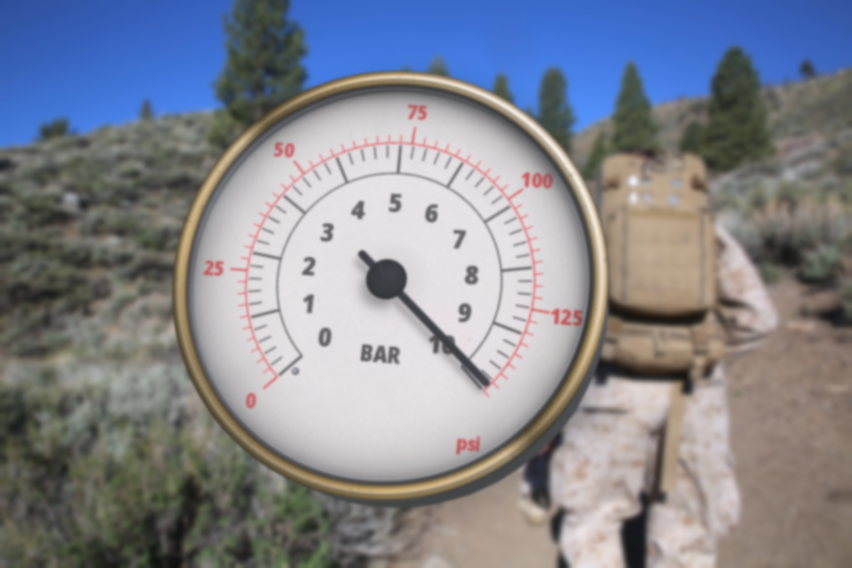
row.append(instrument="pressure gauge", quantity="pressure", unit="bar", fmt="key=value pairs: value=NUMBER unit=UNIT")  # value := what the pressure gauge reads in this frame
value=9.9 unit=bar
